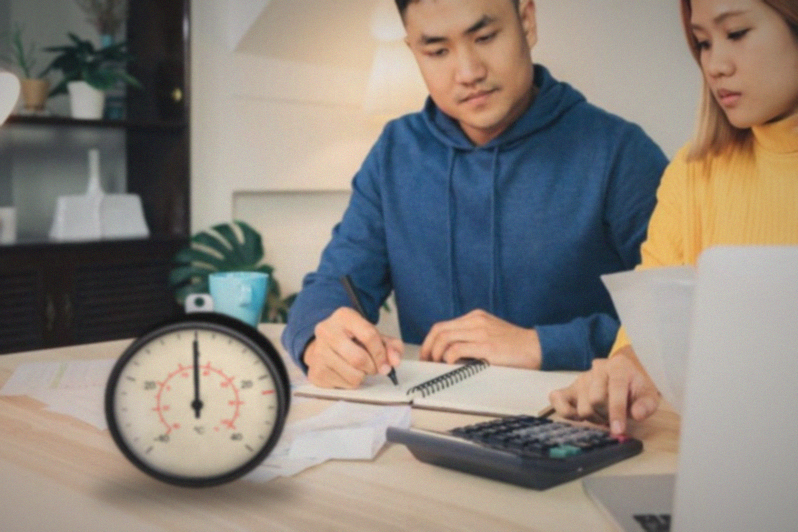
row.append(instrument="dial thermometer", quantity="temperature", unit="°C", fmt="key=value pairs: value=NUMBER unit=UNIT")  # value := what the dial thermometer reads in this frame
value=0 unit=°C
